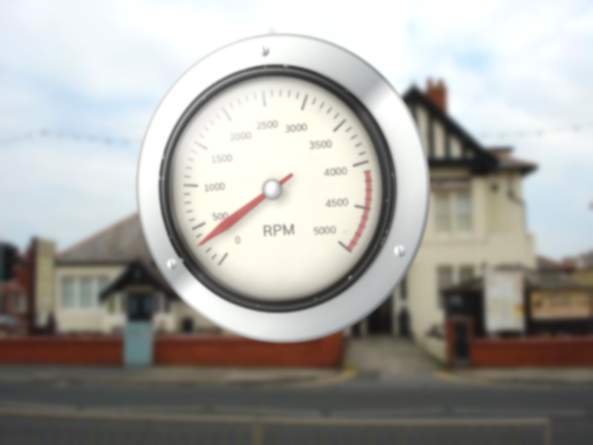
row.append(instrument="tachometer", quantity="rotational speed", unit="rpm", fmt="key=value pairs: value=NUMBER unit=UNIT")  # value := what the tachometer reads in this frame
value=300 unit=rpm
